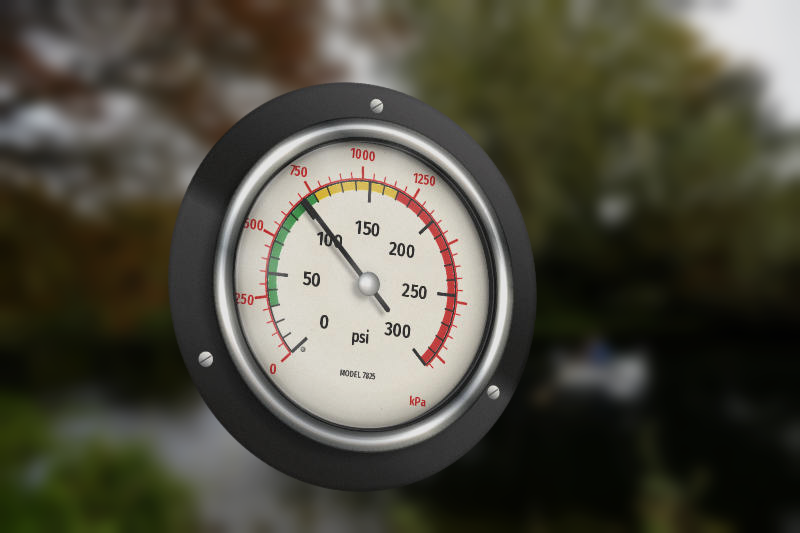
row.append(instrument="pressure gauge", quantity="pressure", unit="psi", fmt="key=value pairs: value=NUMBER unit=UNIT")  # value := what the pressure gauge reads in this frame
value=100 unit=psi
